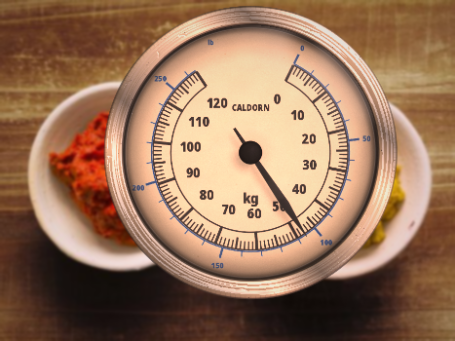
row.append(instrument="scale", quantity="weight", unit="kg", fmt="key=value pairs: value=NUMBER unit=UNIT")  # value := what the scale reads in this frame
value=48 unit=kg
